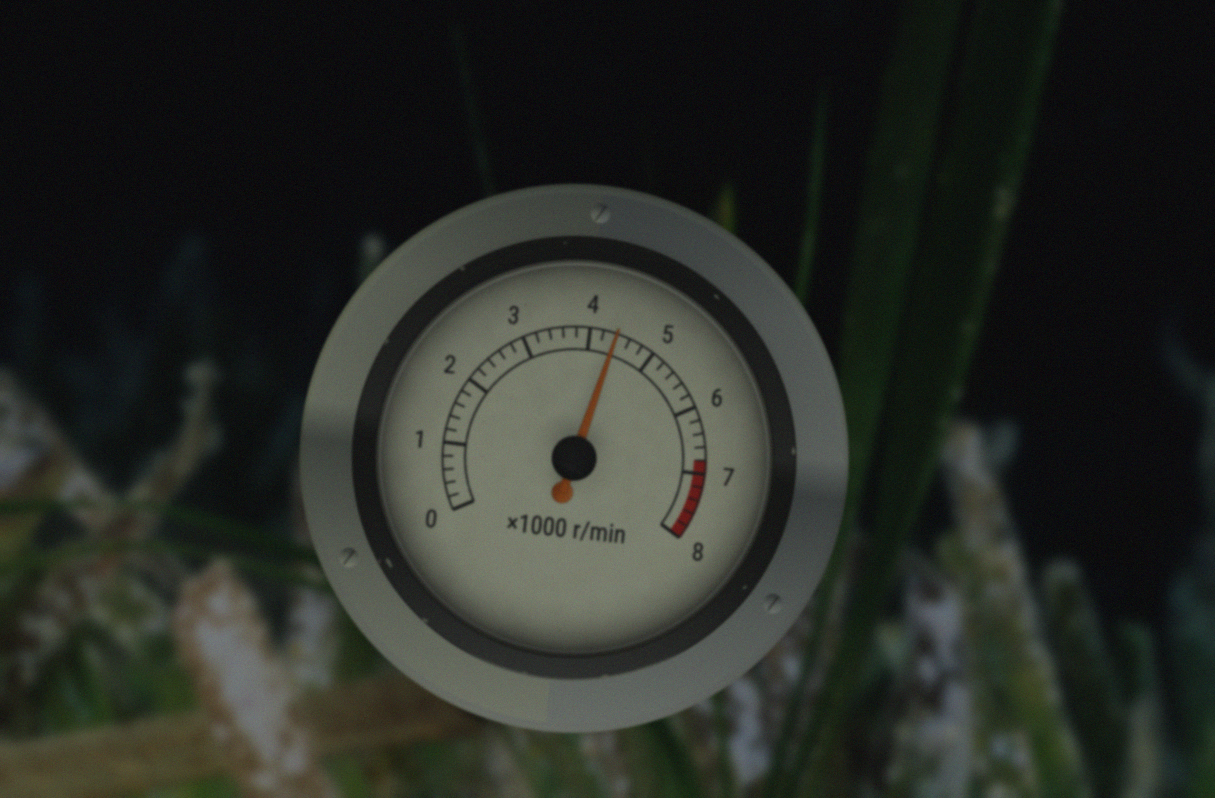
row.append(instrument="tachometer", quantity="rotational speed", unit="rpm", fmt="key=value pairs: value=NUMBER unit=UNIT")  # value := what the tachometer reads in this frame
value=4400 unit=rpm
